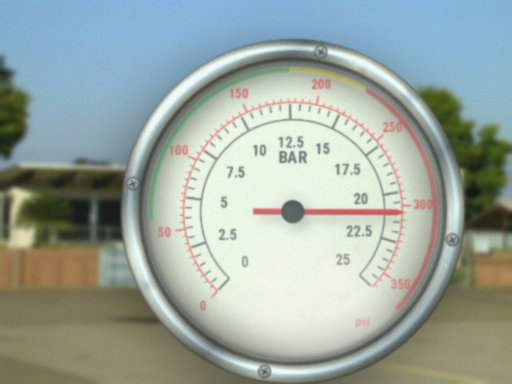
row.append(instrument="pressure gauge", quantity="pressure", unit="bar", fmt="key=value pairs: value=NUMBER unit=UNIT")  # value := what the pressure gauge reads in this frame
value=21 unit=bar
